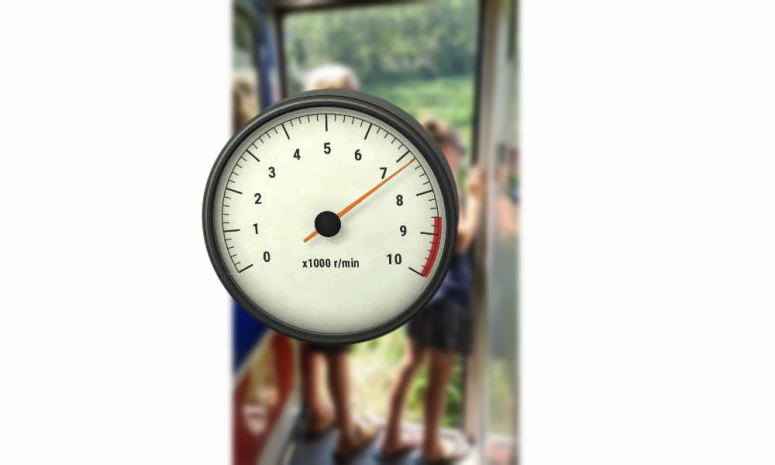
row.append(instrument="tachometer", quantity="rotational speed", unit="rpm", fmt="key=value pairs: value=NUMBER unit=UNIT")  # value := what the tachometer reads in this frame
value=7200 unit=rpm
